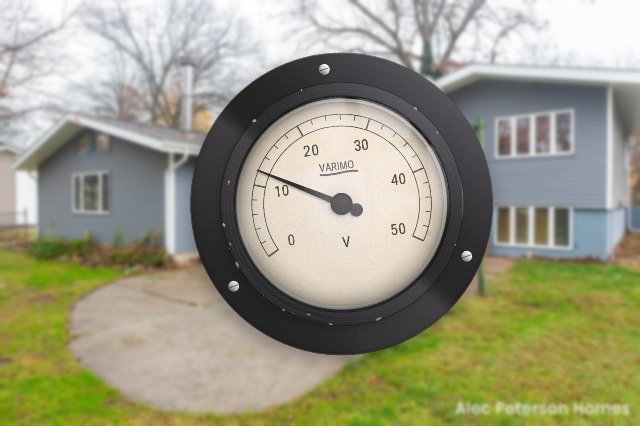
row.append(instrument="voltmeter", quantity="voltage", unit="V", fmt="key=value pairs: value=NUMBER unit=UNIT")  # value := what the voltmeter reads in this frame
value=12 unit=V
